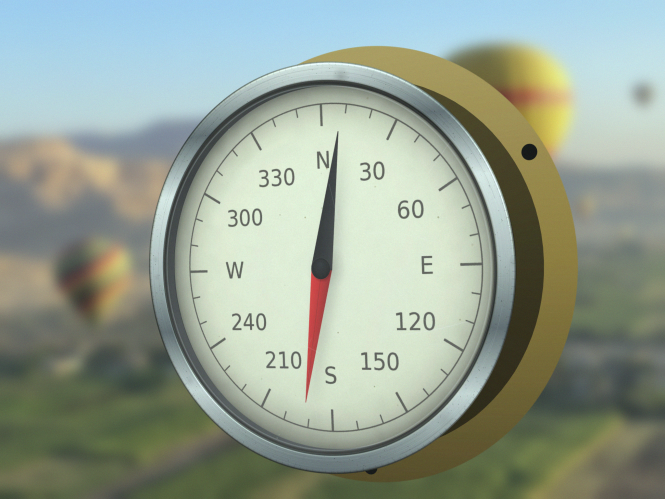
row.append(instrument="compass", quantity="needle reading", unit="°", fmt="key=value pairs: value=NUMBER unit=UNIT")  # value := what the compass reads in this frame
value=190 unit=°
